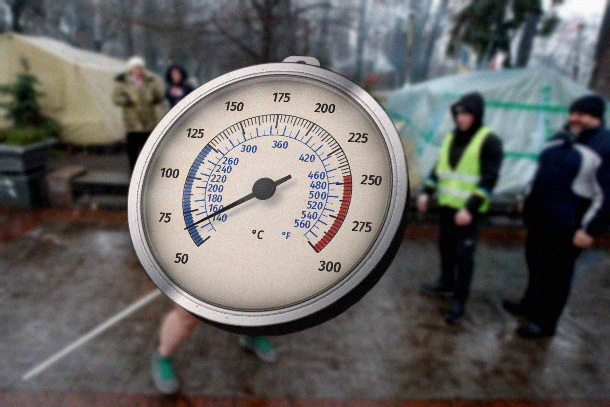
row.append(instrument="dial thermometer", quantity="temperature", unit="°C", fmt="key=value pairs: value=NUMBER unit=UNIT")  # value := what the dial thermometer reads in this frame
value=62.5 unit=°C
